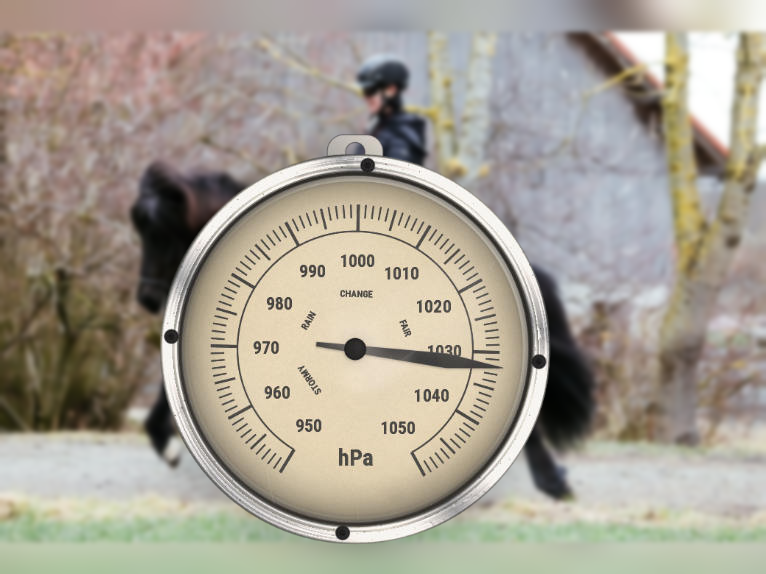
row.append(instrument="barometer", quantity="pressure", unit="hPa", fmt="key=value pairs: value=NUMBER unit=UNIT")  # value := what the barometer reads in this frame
value=1032 unit=hPa
